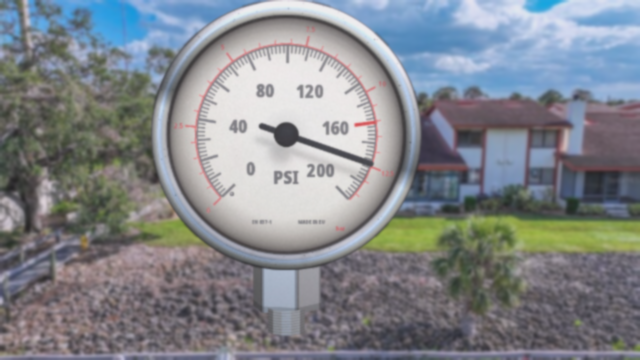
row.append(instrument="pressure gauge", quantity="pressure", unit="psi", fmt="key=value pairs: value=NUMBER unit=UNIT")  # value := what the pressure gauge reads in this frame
value=180 unit=psi
